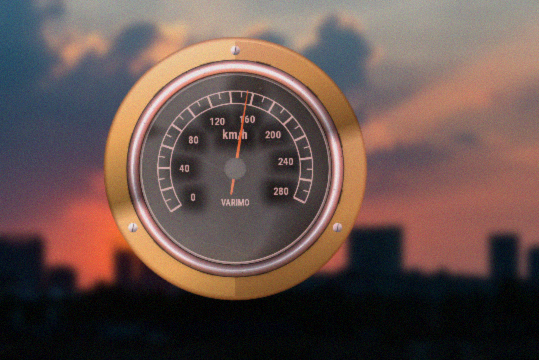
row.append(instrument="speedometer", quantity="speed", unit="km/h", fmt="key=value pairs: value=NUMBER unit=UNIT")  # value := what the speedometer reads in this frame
value=155 unit=km/h
